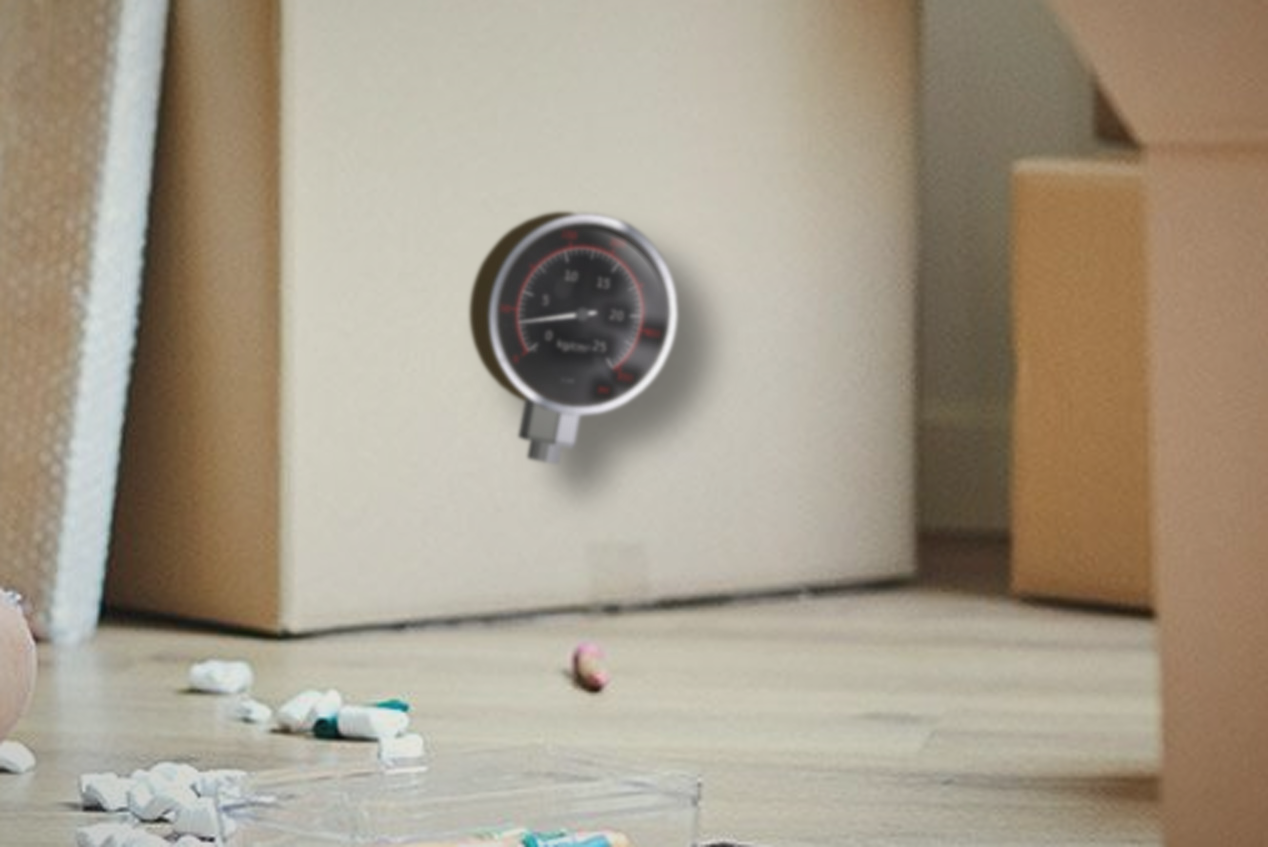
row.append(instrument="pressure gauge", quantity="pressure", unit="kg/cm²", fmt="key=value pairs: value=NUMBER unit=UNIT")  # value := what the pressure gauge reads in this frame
value=2.5 unit=kg/cm²
